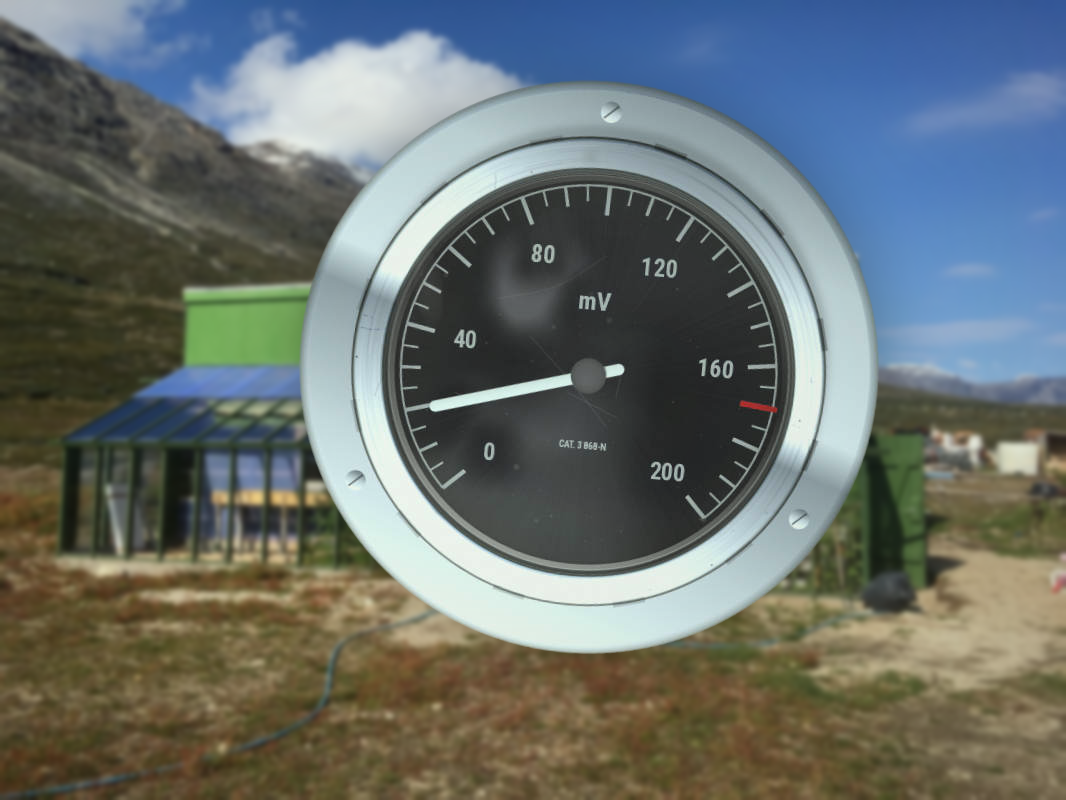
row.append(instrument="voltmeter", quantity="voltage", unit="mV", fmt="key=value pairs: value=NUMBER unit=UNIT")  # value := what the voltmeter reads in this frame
value=20 unit=mV
